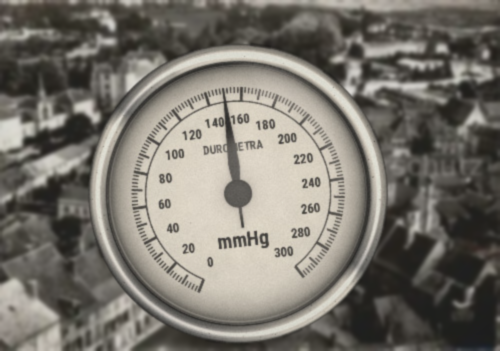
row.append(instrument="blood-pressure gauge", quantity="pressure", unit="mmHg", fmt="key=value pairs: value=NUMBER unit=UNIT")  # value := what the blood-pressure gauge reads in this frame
value=150 unit=mmHg
